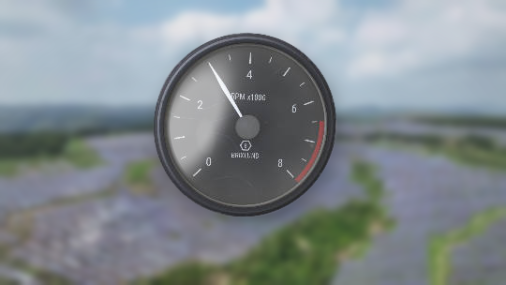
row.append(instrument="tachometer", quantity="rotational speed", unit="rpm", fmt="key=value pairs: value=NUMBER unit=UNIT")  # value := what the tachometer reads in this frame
value=3000 unit=rpm
